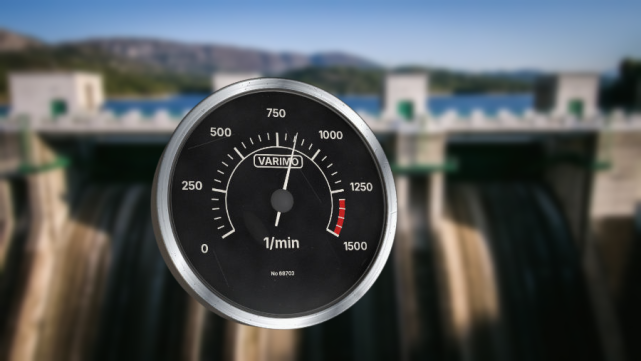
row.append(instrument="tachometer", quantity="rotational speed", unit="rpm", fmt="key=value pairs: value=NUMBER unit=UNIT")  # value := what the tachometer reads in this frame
value=850 unit=rpm
